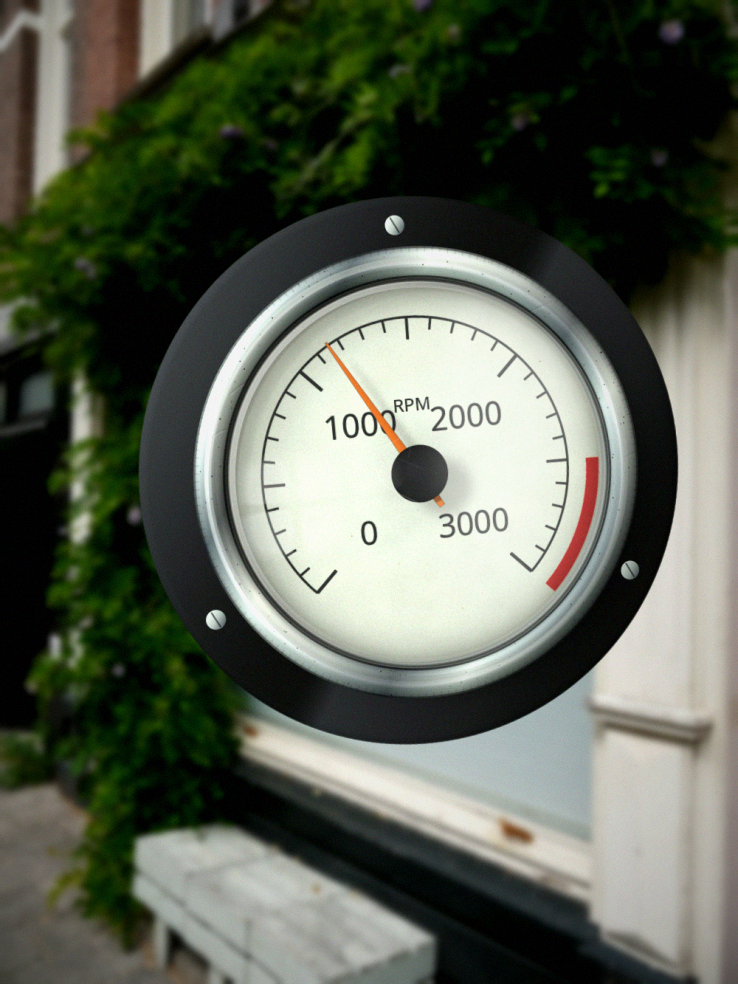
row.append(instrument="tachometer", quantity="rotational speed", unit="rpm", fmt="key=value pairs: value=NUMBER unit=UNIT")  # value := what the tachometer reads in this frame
value=1150 unit=rpm
